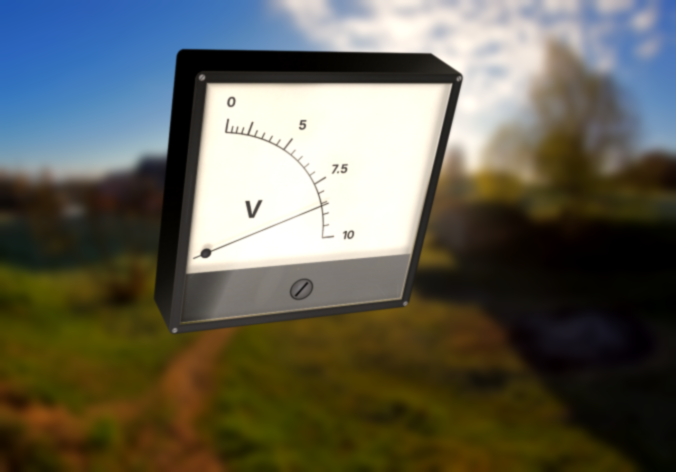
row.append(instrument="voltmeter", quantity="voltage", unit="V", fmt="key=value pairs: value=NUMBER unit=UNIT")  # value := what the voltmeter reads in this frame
value=8.5 unit=V
